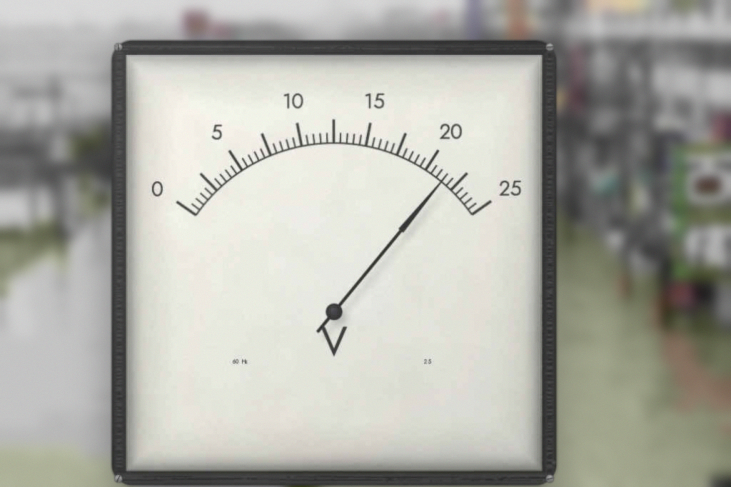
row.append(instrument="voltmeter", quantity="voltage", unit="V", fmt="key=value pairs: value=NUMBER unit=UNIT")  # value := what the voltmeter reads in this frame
value=21.5 unit=V
